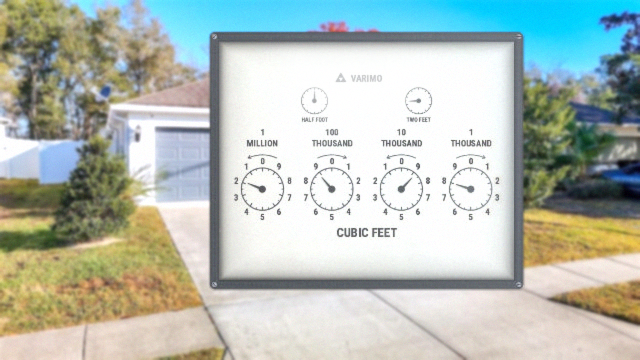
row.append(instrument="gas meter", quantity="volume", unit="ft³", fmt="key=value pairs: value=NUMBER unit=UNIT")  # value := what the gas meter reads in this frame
value=188800 unit=ft³
